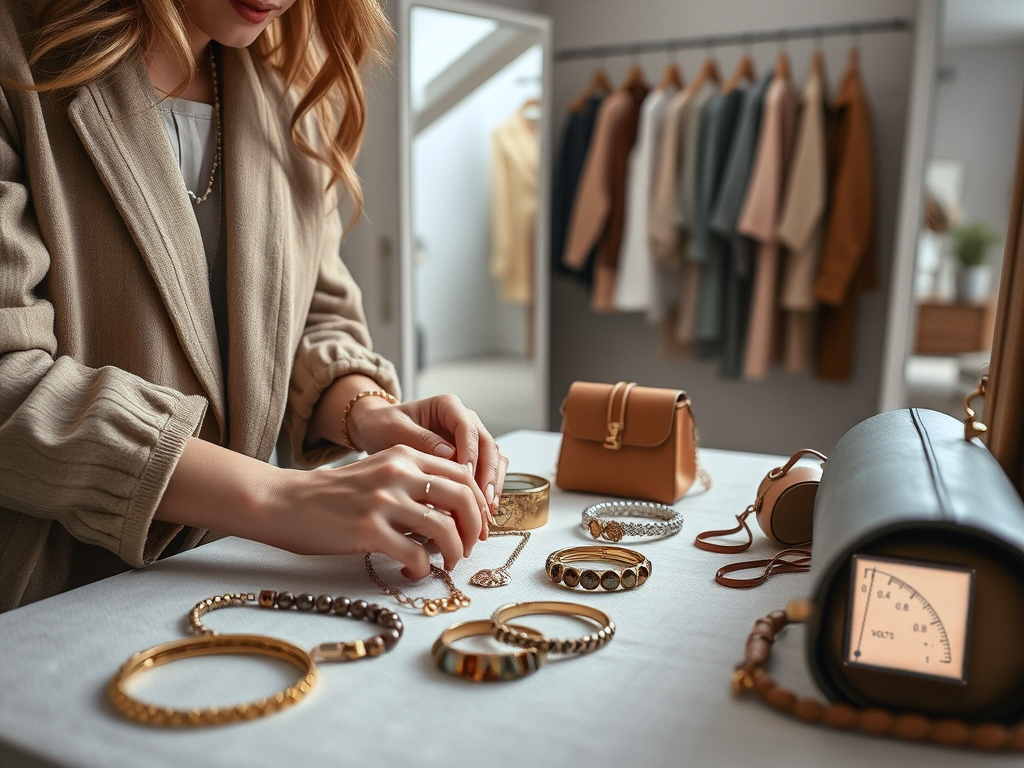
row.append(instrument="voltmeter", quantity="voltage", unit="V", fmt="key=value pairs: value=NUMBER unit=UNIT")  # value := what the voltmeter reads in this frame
value=0.2 unit=V
